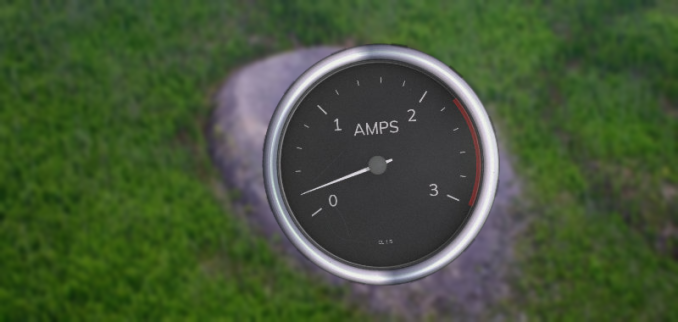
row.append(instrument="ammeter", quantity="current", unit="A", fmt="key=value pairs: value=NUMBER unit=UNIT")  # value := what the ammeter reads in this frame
value=0.2 unit=A
